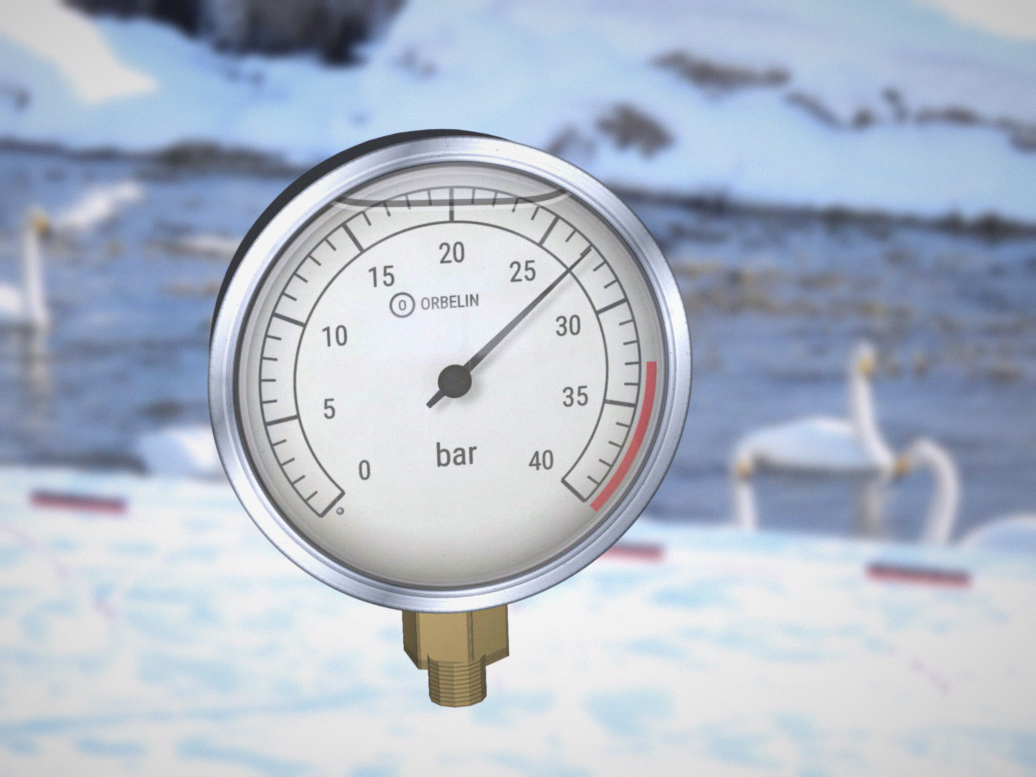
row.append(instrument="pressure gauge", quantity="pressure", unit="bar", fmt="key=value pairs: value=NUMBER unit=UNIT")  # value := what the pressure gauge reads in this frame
value=27 unit=bar
